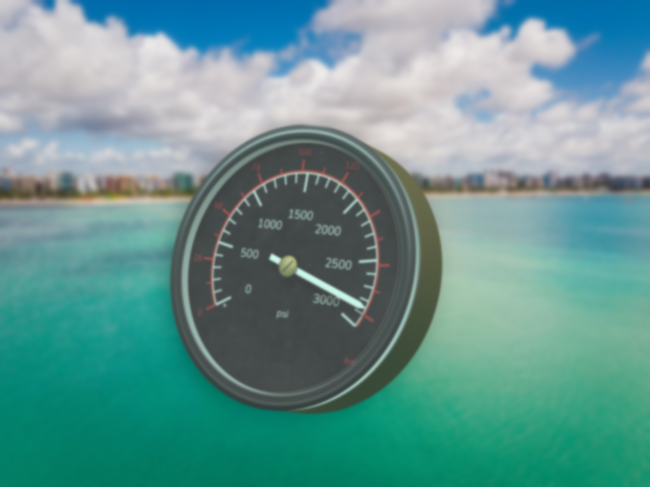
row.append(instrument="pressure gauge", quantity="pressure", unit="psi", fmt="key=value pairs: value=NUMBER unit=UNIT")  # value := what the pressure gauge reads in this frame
value=2850 unit=psi
